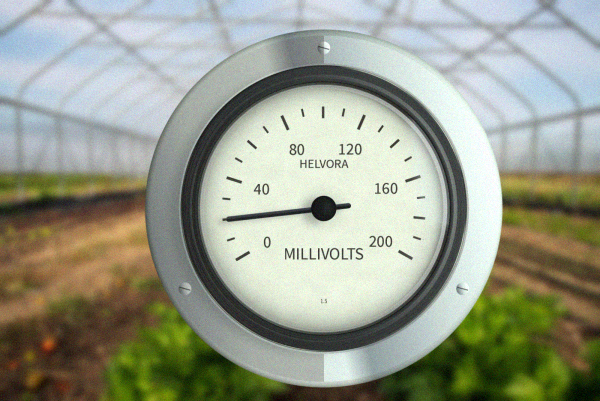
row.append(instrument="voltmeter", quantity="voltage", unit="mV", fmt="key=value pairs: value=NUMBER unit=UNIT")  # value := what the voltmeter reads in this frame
value=20 unit=mV
